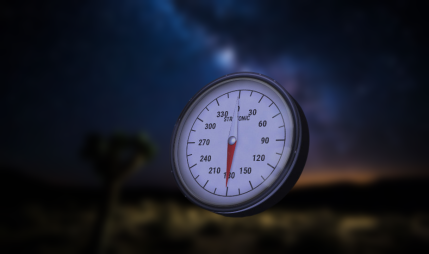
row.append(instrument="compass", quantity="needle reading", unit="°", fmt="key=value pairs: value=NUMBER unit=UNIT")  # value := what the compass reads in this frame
value=180 unit=°
